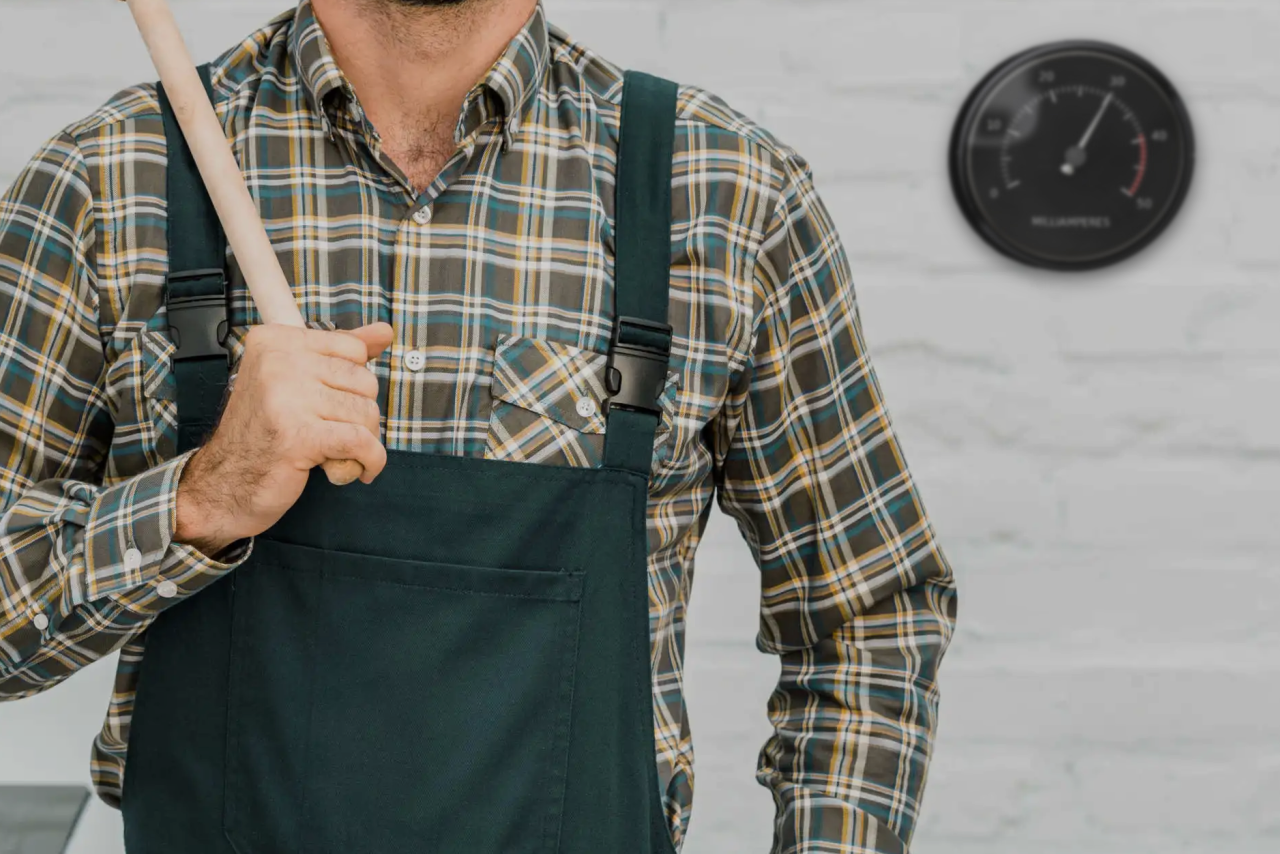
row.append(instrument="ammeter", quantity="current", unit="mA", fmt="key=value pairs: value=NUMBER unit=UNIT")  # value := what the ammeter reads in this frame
value=30 unit=mA
